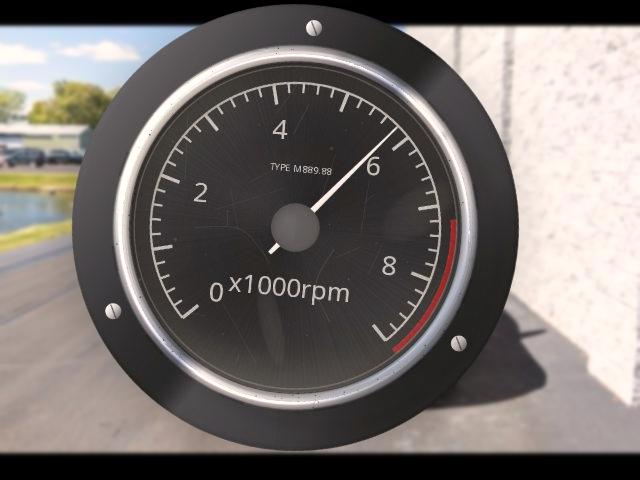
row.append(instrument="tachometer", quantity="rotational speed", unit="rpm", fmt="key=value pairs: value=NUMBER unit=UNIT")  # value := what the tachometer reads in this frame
value=5800 unit=rpm
